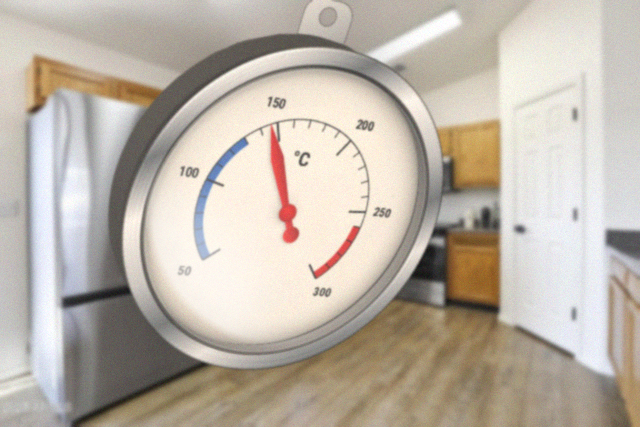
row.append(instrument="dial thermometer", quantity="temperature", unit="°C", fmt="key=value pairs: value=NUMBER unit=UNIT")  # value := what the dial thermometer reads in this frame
value=145 unit=°C
